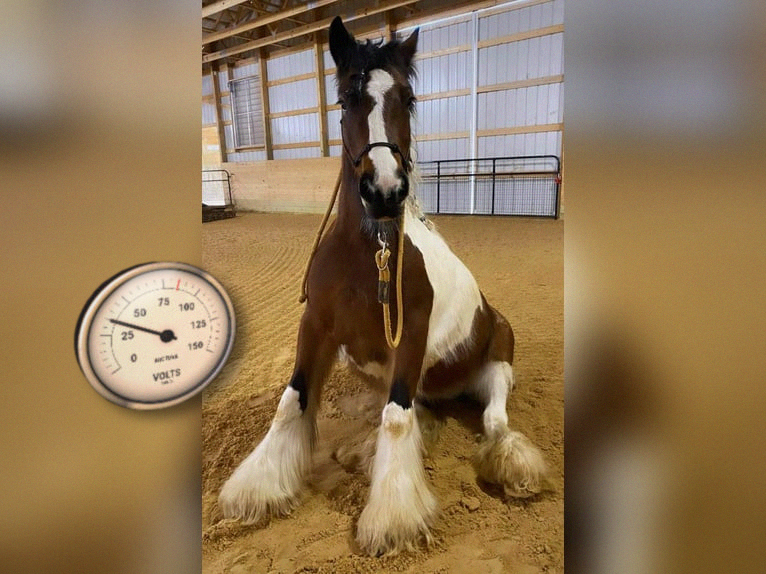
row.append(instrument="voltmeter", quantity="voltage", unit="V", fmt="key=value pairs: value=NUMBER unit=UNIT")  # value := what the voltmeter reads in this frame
value=35 unit=V
